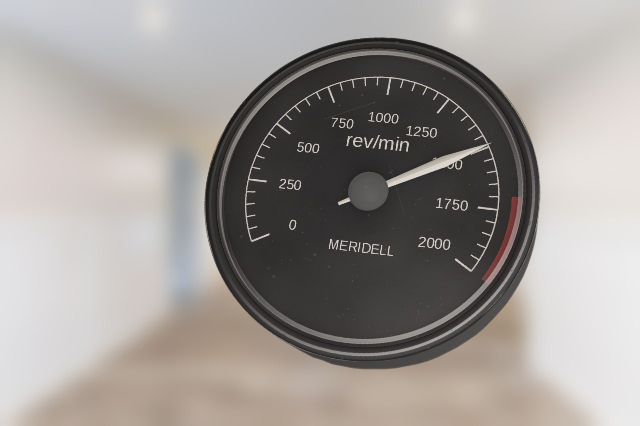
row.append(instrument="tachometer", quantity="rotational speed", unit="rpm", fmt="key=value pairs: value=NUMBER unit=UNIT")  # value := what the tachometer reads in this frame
value=1500 unit=rpm
